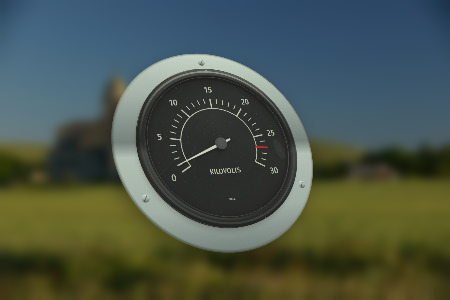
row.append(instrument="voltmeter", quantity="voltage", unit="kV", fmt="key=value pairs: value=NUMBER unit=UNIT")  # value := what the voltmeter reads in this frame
value=1 unit=kV
